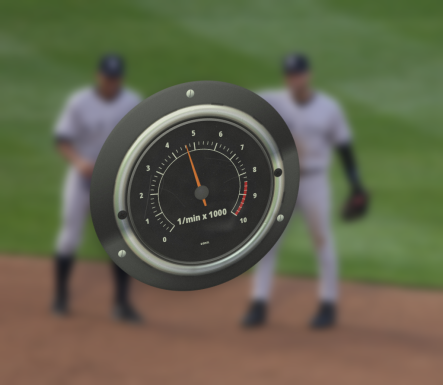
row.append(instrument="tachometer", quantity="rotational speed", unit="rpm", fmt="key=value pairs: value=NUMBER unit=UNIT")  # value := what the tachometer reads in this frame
value=4600 unit=rpm
